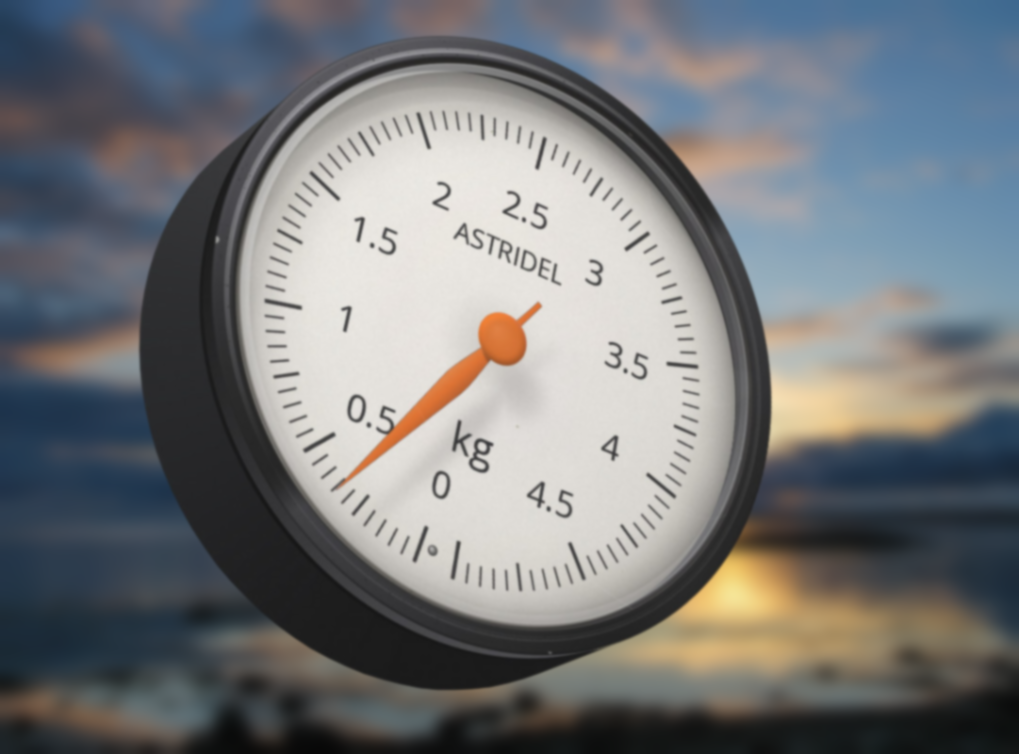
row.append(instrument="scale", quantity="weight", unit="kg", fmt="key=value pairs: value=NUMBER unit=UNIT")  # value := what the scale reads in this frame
value=0.35 unit=kg
